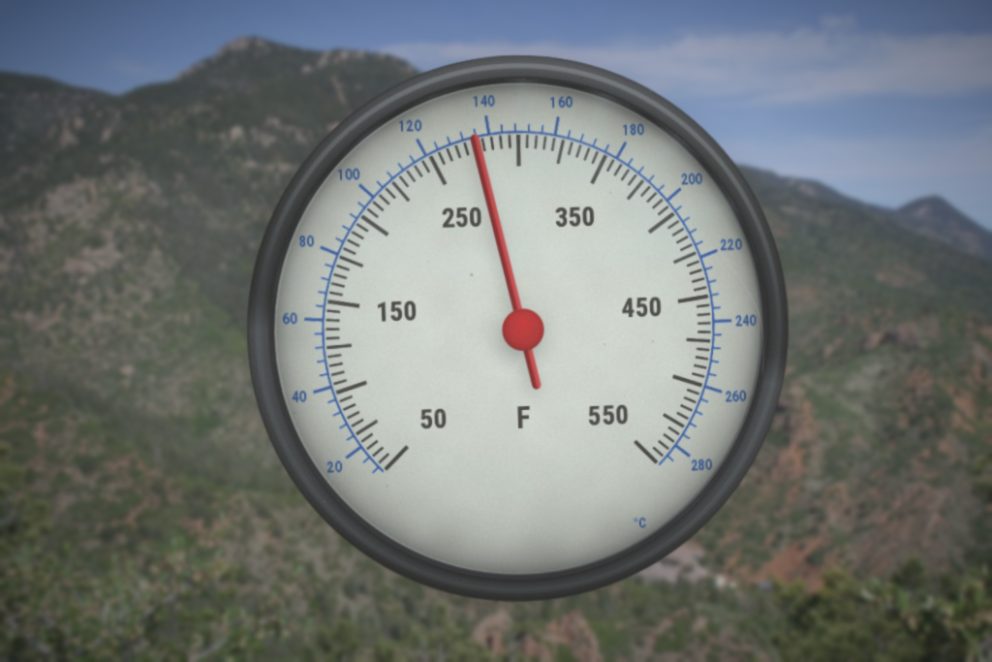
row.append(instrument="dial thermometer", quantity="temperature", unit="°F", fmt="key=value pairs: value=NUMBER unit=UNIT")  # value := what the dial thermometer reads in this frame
value=275 unit=°F
